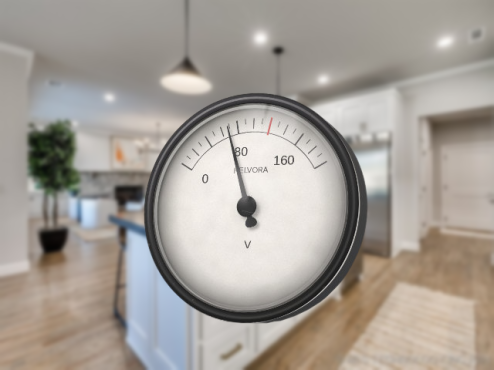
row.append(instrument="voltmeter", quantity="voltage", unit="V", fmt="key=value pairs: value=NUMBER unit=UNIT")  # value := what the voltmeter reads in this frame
value=70 unit=V
